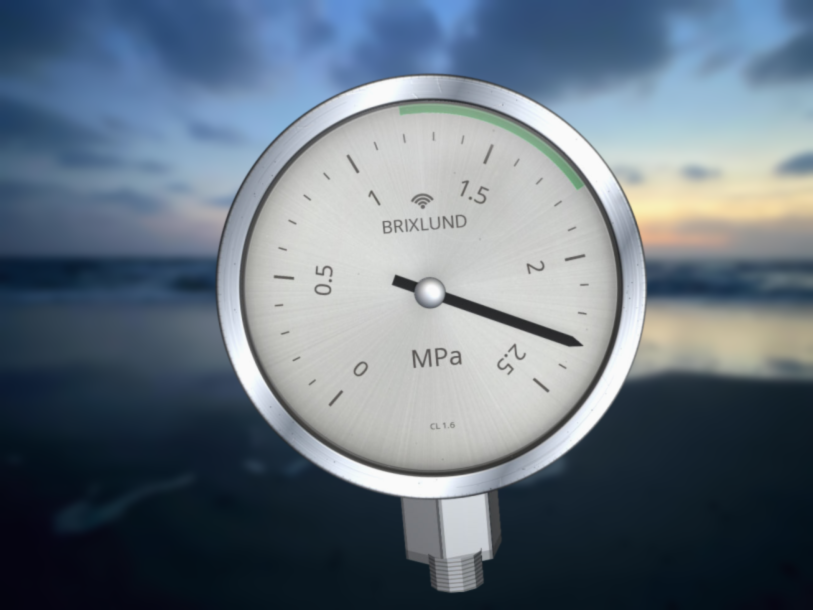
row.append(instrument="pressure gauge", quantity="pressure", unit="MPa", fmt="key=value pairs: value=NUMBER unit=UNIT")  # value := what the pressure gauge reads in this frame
value=2.3 unit=MPa
